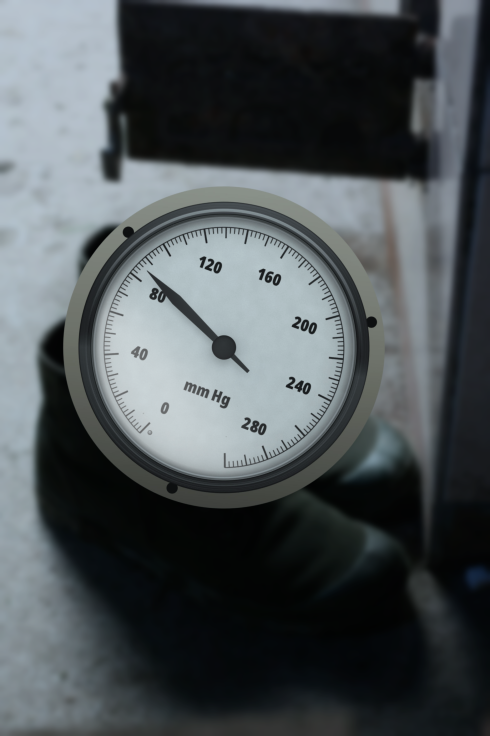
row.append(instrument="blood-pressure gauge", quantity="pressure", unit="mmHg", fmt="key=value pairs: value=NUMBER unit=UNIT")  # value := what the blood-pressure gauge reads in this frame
value=86 unit=mmHg
